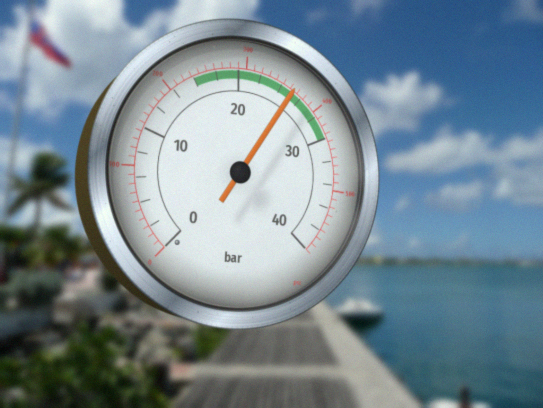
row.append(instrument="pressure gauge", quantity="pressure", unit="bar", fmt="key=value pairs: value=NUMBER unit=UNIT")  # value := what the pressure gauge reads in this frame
value=25 unit=bar
